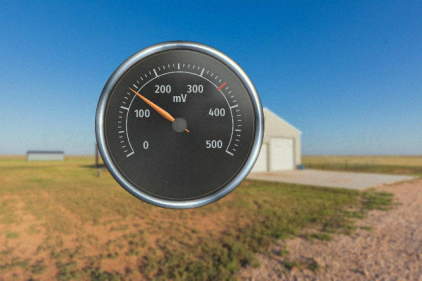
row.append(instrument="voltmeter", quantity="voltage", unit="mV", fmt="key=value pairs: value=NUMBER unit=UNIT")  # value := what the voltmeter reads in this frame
value=140 unit=mV
